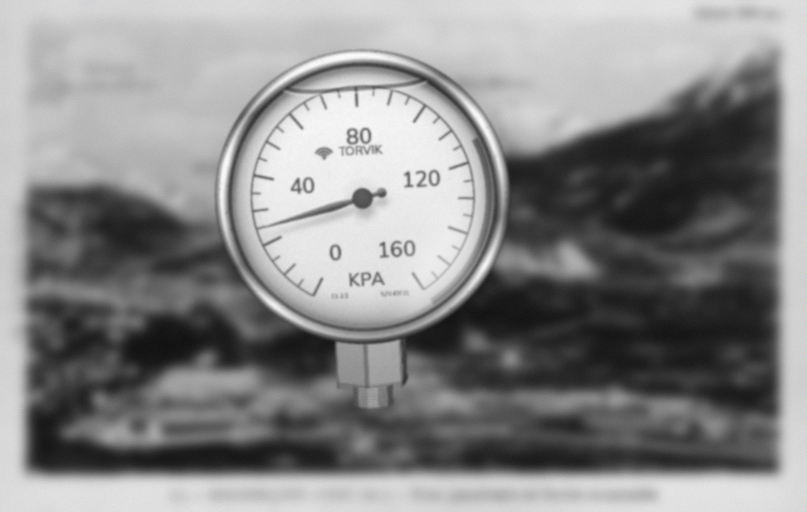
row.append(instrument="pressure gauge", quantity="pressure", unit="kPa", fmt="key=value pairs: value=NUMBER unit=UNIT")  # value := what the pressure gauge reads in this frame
value=25 unit=kPa
